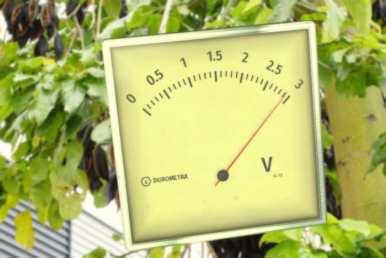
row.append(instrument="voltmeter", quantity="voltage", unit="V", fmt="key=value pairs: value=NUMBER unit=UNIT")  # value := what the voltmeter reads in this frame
value=2.9 unit=V
